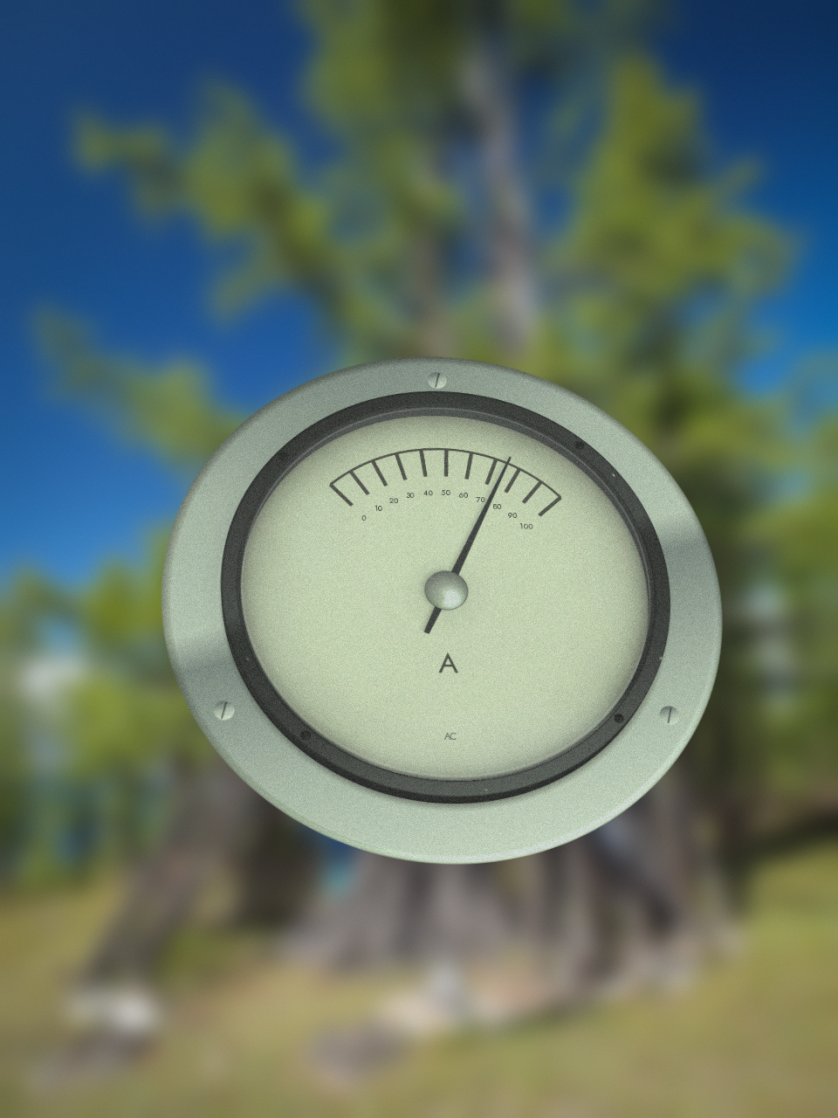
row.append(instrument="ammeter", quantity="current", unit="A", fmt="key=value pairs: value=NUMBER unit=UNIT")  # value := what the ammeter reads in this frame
value=75 unit=A
